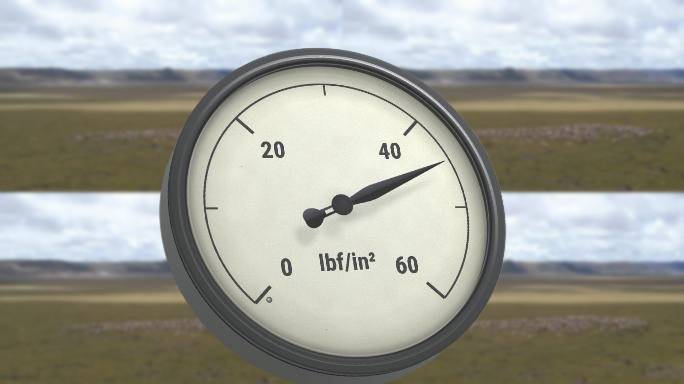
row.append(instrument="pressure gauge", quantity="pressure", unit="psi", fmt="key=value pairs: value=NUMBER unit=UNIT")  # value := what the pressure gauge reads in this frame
value=45 unit=psi
